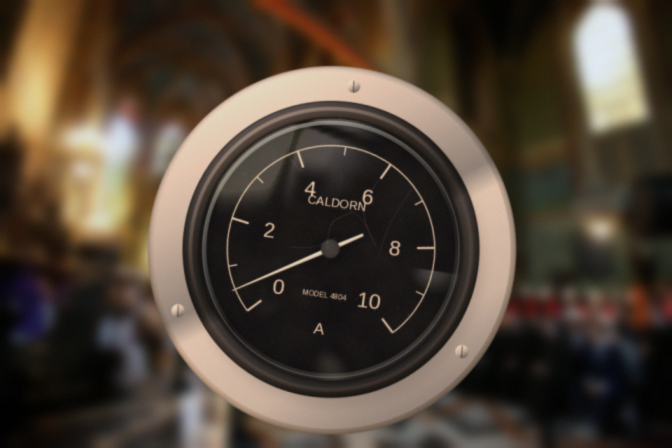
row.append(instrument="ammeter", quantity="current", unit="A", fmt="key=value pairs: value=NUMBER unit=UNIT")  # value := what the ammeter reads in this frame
value=0.5 unit=A
